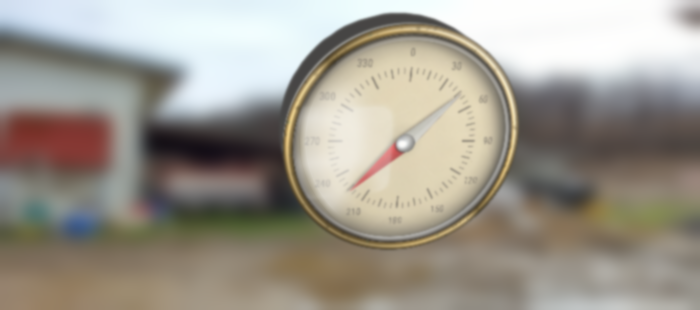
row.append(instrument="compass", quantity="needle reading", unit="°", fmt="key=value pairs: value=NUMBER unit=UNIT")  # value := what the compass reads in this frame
value=225 unit=°
